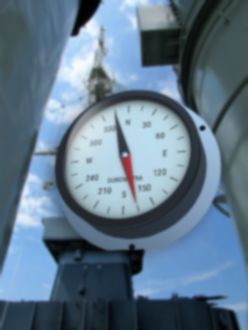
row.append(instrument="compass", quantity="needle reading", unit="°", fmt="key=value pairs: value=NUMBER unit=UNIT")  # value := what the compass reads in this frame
value=165 unit=°
